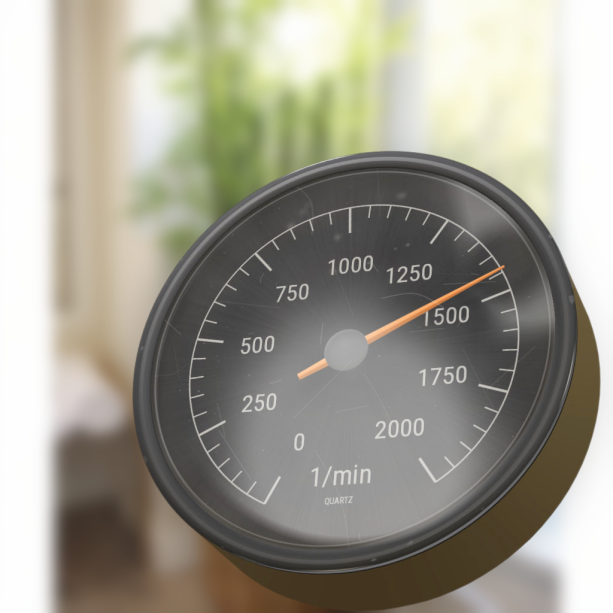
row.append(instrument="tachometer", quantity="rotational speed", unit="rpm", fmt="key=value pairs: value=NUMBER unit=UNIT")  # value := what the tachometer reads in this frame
value=1450 unit=rpm
